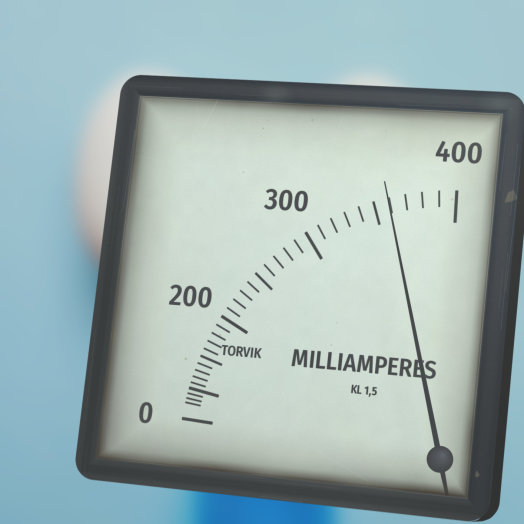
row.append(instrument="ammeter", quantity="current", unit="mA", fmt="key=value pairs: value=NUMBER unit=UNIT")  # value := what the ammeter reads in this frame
value=360 unit=mA
